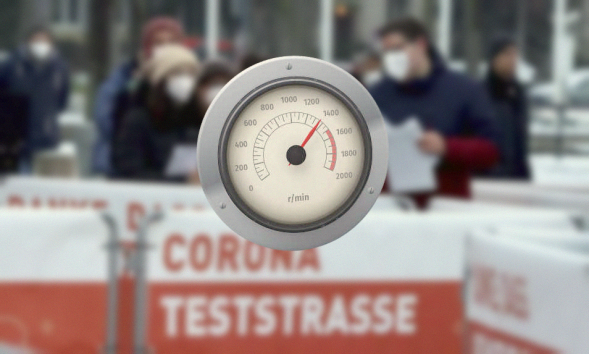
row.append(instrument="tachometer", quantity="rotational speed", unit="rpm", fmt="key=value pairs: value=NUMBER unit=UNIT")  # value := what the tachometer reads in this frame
value=1350 unit=rpm
